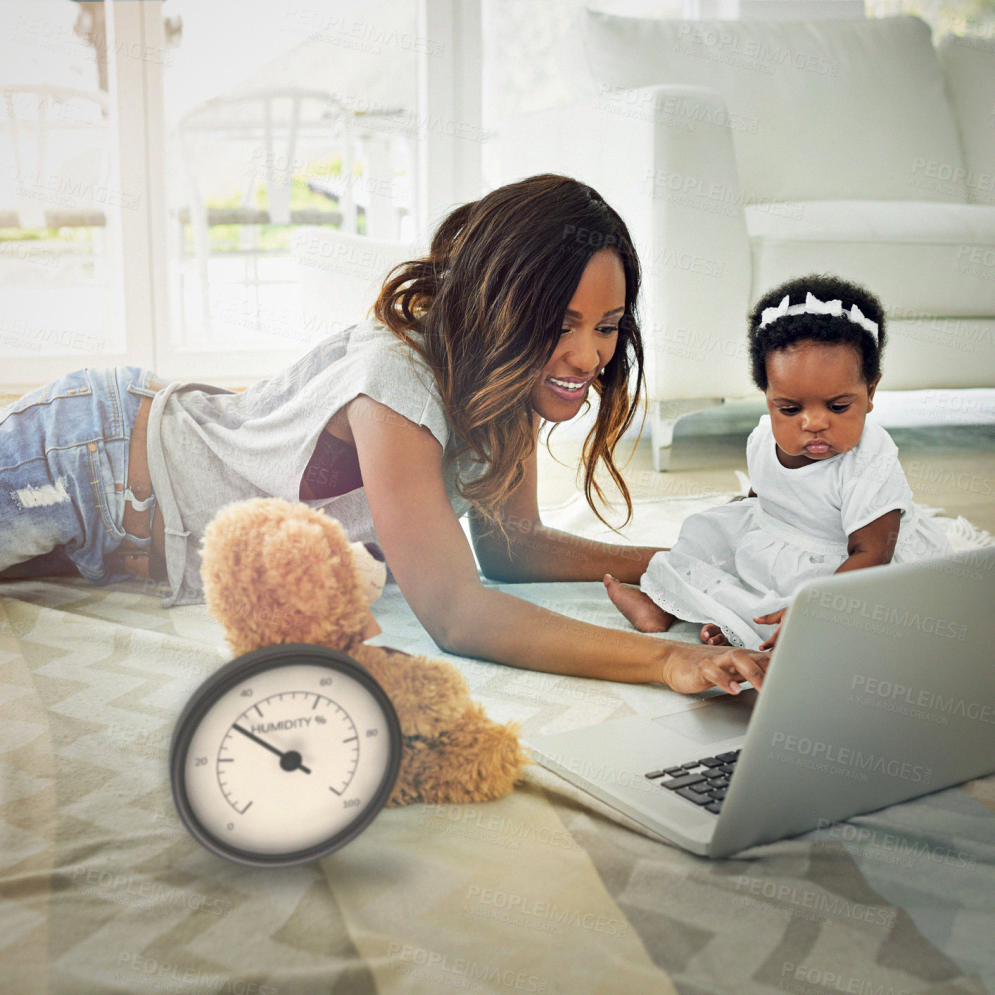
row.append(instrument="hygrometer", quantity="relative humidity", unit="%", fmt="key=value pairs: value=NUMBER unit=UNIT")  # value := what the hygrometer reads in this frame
value=32 unit=%
